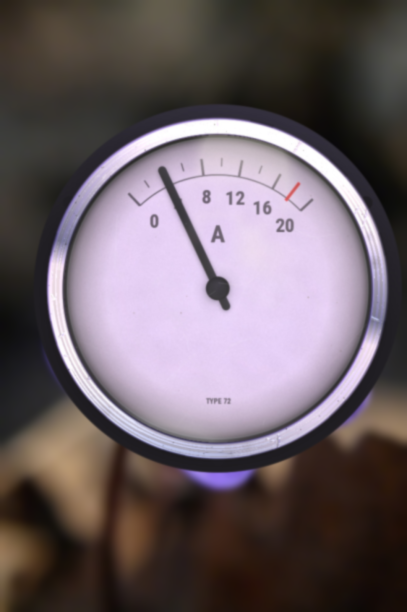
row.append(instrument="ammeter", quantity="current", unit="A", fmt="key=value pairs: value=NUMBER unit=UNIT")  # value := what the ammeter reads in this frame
value=4 unit=A
